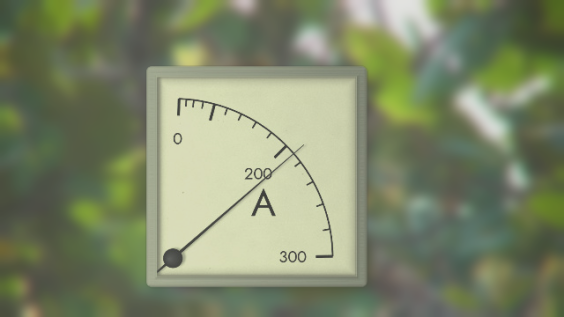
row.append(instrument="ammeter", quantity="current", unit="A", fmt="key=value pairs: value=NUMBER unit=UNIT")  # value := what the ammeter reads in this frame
value=210 unit=A
